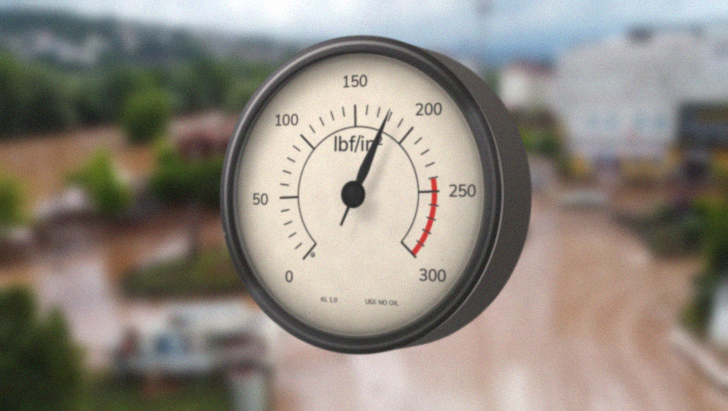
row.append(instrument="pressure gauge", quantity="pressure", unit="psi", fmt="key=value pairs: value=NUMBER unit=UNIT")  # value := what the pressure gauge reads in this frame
value=180 unit=psi
